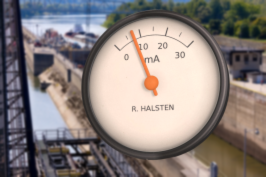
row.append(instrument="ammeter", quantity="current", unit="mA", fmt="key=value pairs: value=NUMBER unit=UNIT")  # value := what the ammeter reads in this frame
value=7.5 unit=mA
